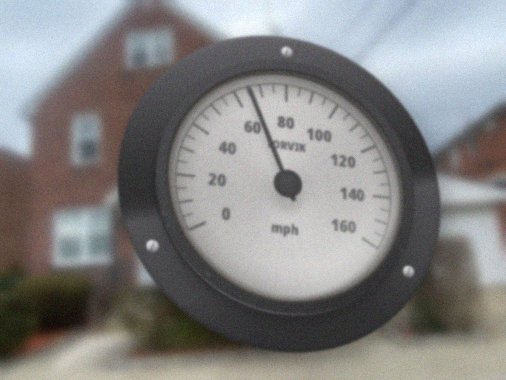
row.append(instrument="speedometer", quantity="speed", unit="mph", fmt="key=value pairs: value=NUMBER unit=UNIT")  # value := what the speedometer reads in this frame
value=65 unit=mph
